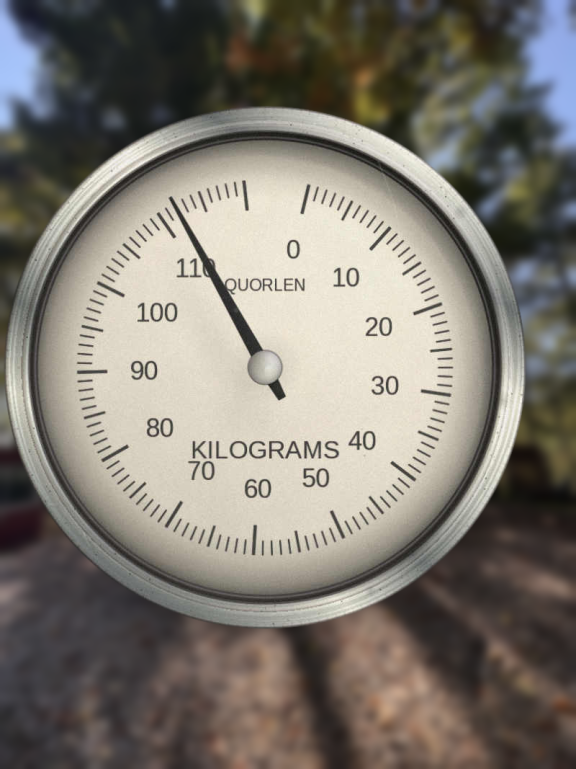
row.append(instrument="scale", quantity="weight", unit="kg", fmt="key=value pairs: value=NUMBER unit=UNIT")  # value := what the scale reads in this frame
value=112 unit=kg
